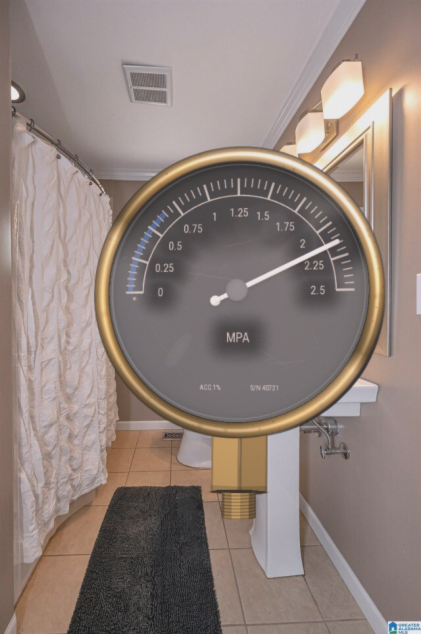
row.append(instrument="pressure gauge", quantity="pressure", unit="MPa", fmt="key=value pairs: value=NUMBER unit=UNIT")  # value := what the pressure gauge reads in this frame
value=2.15 unit=MPa
